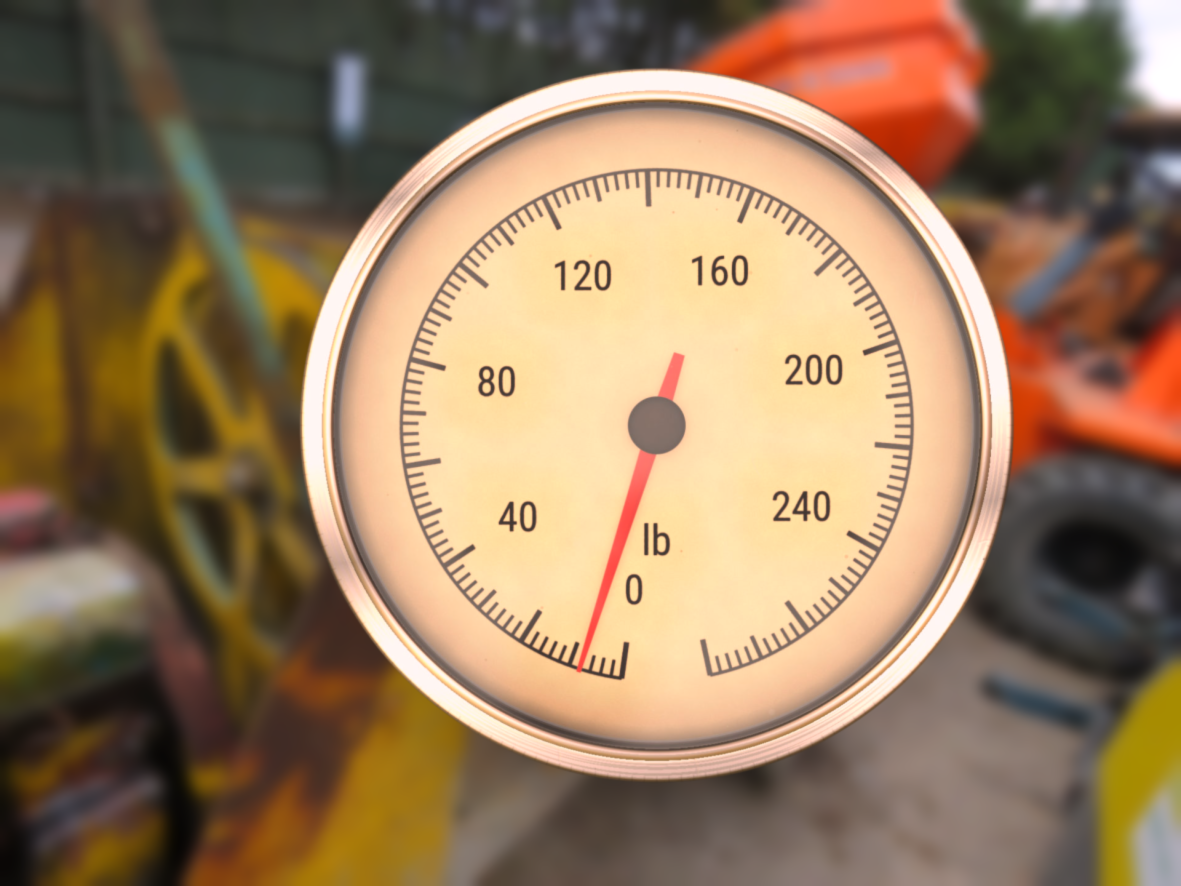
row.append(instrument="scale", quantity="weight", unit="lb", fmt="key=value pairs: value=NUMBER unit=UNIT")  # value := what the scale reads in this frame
value=8 unit=lb
